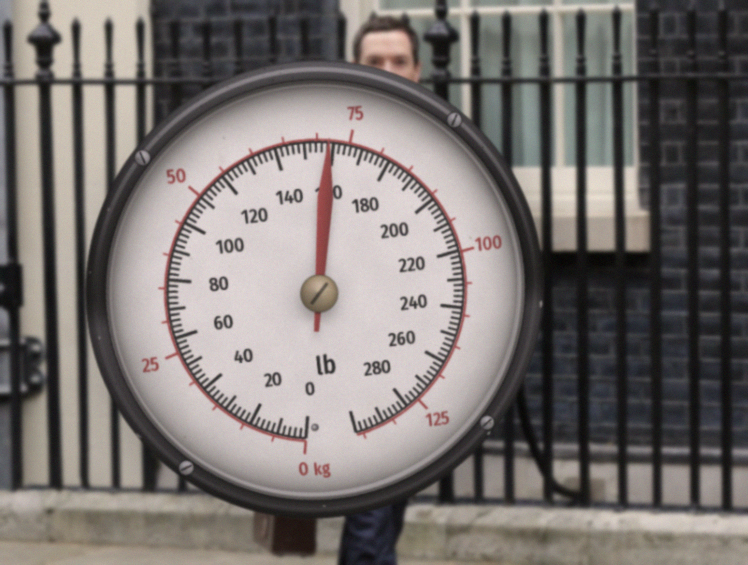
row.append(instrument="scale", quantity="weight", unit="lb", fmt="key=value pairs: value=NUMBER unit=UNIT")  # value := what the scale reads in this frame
value=158 unit=lb
